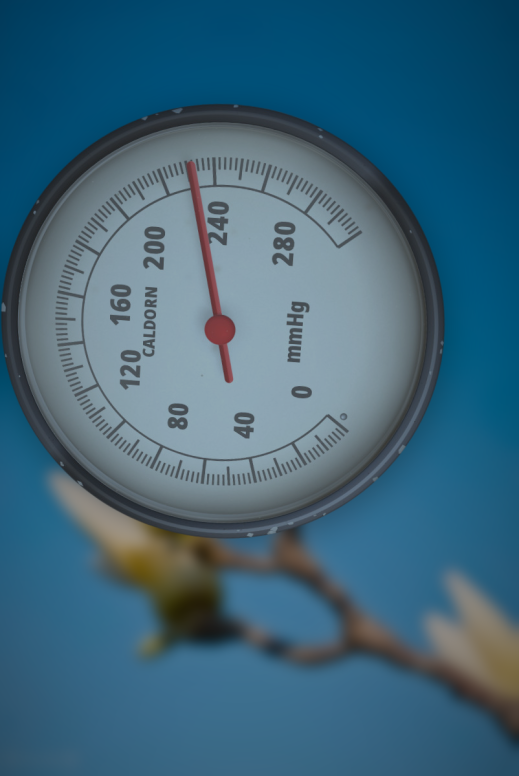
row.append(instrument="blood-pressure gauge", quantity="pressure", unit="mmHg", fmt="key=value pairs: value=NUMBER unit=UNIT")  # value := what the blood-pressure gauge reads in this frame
value=232 unit=mmHg
